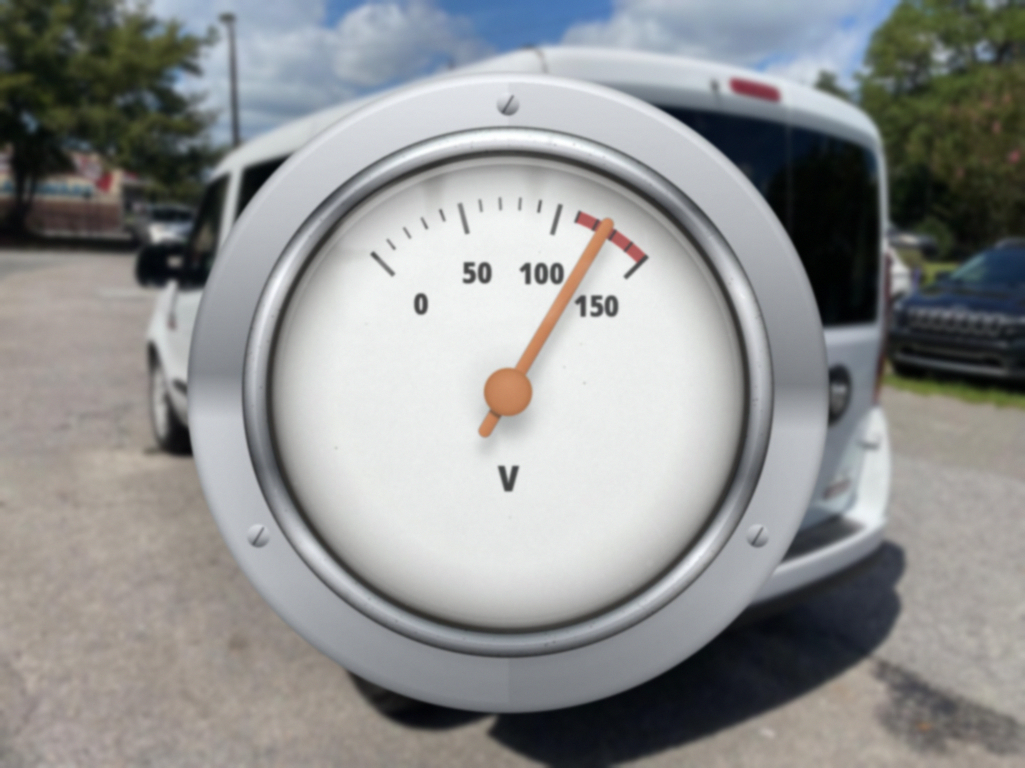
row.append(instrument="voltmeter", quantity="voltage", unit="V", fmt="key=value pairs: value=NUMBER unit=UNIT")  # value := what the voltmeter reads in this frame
value=125 unit=V
